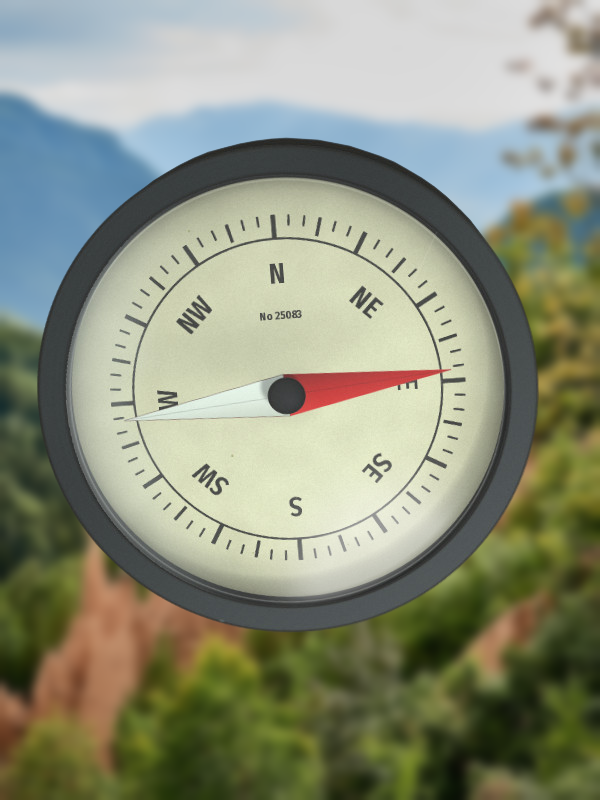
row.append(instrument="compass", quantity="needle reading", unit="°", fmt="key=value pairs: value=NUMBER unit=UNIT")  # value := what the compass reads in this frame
value=85 unit=°
